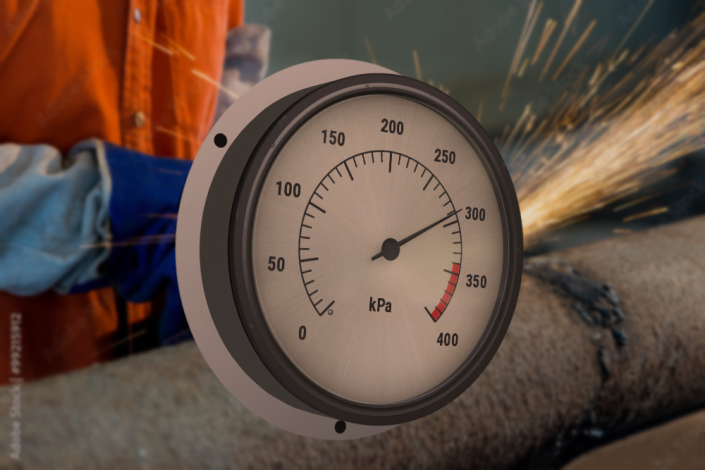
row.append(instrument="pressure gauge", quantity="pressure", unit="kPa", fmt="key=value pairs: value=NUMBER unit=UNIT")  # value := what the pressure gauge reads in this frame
value=290 unit=kPa
